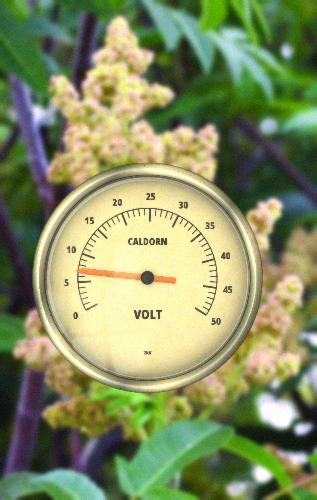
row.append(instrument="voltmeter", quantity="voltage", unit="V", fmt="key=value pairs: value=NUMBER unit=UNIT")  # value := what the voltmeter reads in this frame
value=7 unit=V
